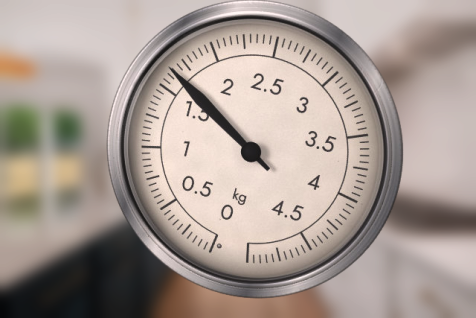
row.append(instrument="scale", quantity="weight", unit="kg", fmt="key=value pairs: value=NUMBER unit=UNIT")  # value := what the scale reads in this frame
value=1.65 unit=kg
